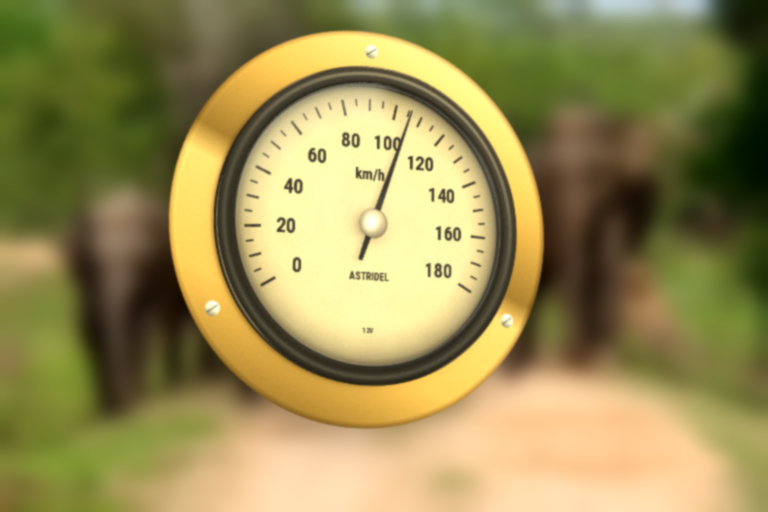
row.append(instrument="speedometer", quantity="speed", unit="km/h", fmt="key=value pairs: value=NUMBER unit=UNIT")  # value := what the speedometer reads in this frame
value=105 unit=km/h
